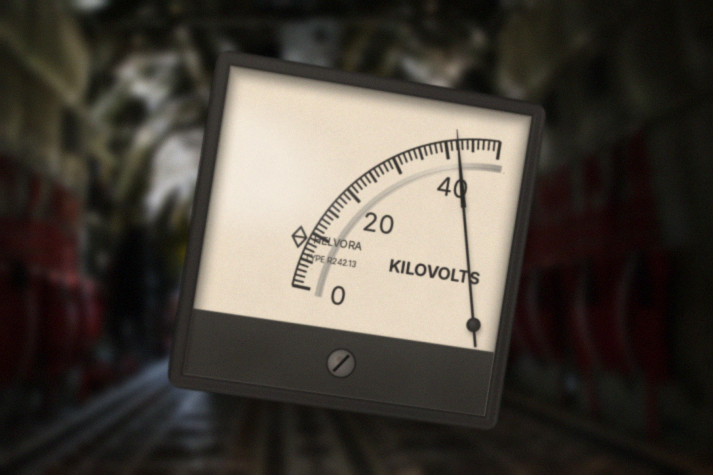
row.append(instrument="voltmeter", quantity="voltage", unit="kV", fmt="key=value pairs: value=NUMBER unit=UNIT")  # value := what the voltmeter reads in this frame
value=42 unit=kV
